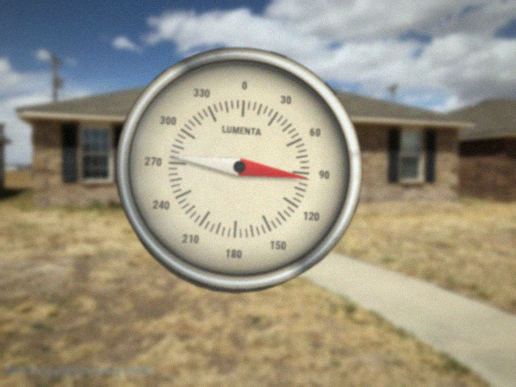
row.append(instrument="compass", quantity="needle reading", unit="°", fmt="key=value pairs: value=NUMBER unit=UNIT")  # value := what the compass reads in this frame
value=95 unit=°
